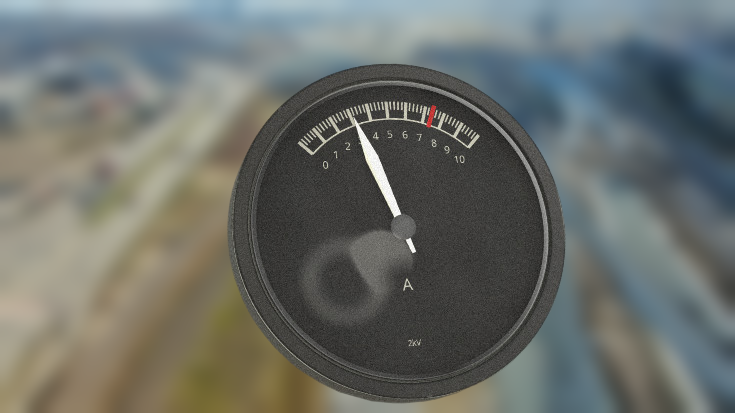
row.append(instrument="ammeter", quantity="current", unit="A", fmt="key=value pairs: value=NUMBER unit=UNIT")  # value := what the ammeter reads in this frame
value=3 unit=A
